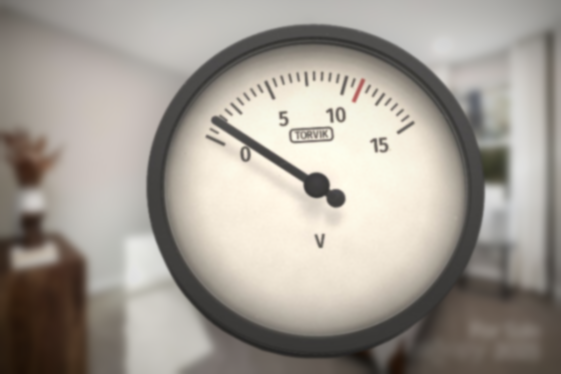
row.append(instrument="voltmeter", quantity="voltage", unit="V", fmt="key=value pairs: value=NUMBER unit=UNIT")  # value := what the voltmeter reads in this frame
value=1 unit=V
